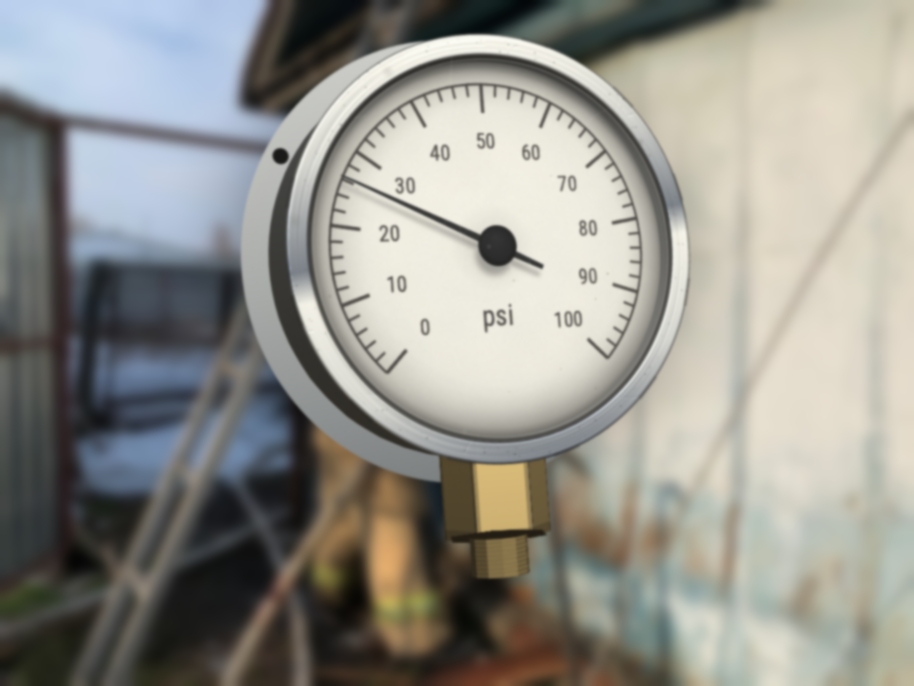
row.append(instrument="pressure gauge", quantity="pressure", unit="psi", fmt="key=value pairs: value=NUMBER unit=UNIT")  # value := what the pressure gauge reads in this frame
value=26 unit=psi
